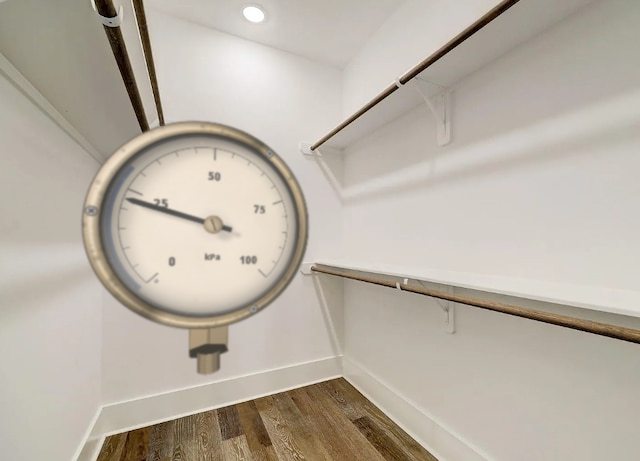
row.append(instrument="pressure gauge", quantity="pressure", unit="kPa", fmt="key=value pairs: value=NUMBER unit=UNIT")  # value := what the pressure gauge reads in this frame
value=22.5 unit=kPa
